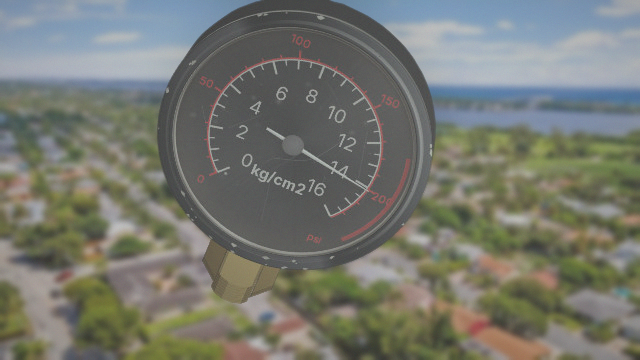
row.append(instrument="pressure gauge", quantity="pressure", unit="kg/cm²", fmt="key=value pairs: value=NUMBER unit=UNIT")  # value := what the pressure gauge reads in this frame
value=14 unit=kg/cm²
